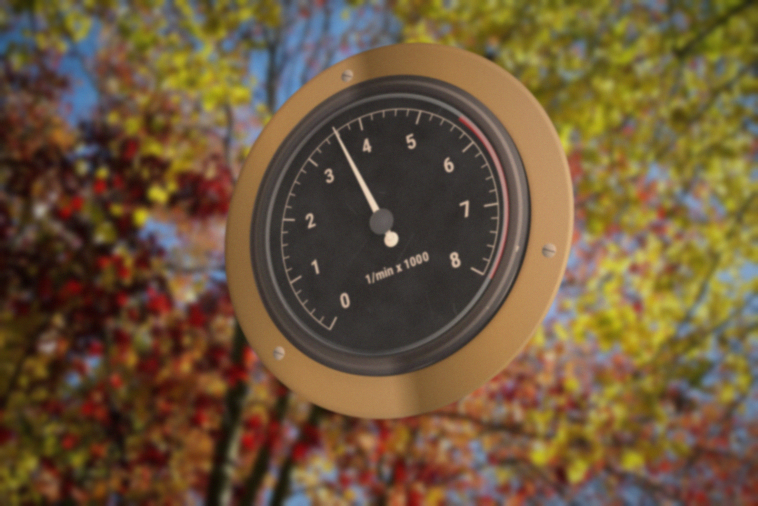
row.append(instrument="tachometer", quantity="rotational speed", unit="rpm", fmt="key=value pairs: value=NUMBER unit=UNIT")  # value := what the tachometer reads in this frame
value=3600 unit=rpm
